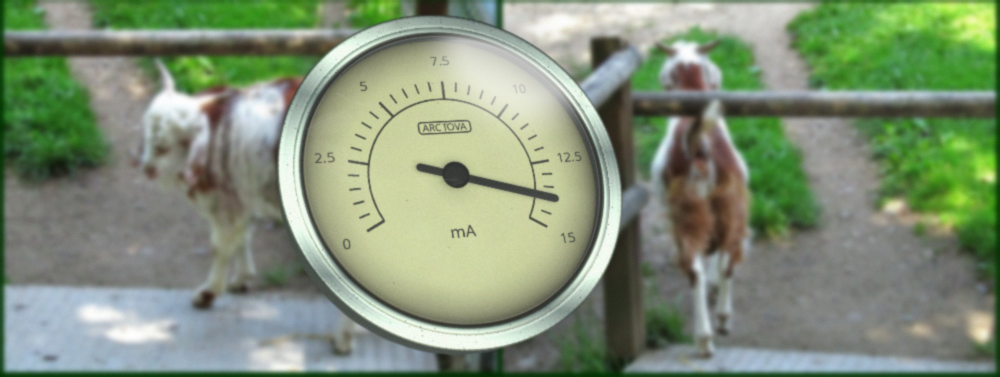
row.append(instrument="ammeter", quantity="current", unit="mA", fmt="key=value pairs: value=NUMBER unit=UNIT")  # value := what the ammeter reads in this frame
value=14 unit=mA
